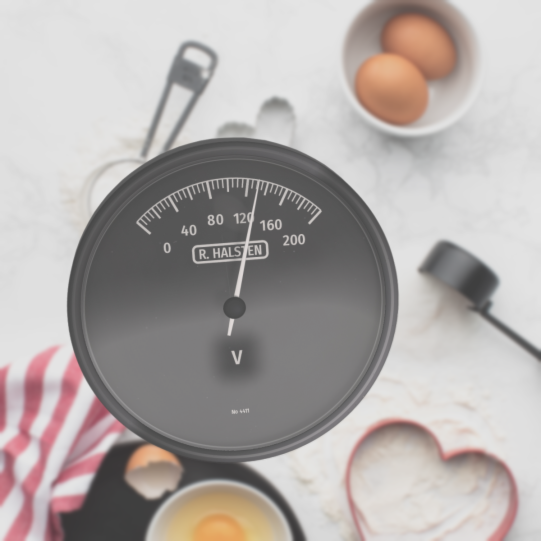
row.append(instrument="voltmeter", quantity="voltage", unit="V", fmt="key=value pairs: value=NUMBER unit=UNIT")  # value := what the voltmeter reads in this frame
value=130 unit=V
